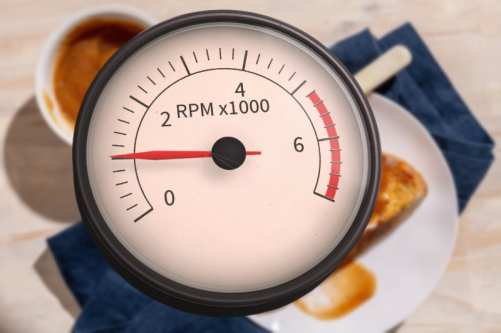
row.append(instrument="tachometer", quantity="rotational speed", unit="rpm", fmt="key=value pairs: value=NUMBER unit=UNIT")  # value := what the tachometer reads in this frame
value=1000 unit=rpm
